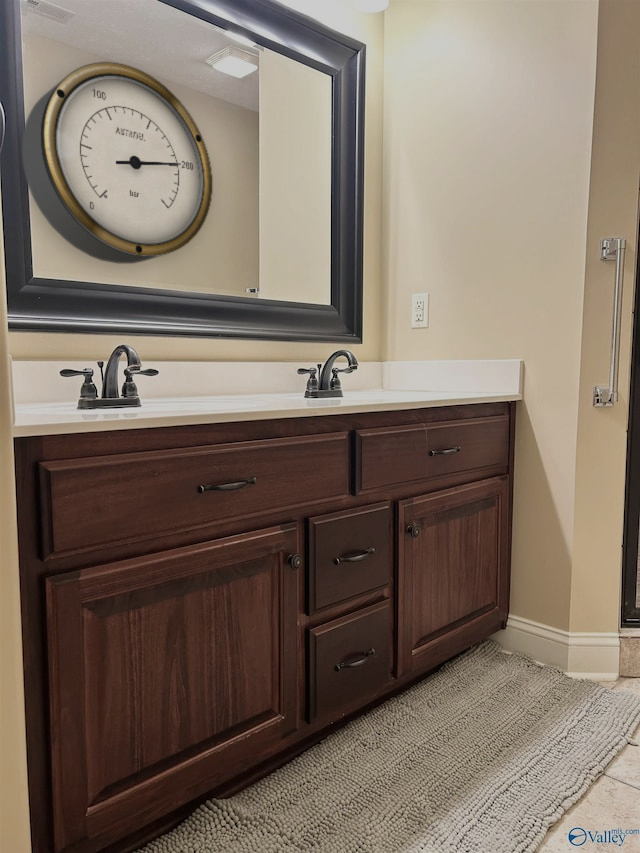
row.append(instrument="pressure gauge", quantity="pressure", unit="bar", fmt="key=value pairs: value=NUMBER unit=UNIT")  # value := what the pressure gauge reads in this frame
value=200 unit=bar
